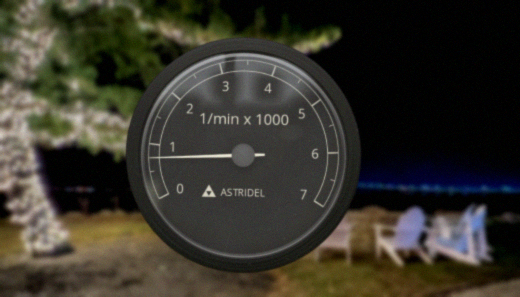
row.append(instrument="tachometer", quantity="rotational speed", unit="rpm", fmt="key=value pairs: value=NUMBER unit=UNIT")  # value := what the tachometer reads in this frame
value=750 unit=rpm
